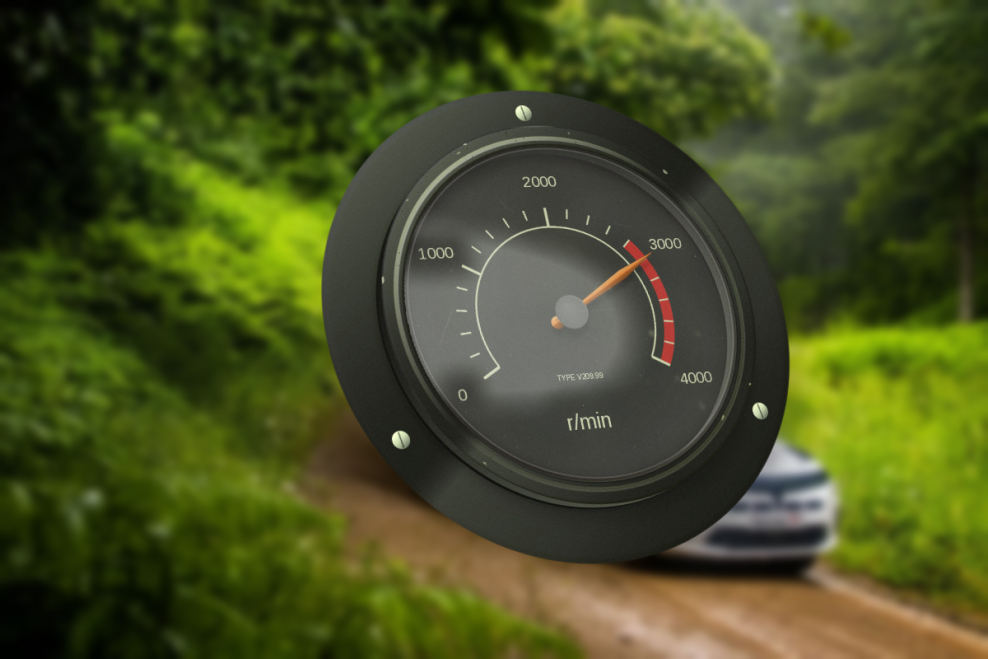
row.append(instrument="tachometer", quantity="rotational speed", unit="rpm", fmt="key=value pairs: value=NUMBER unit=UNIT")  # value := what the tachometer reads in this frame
value=3000 unit=rpm
